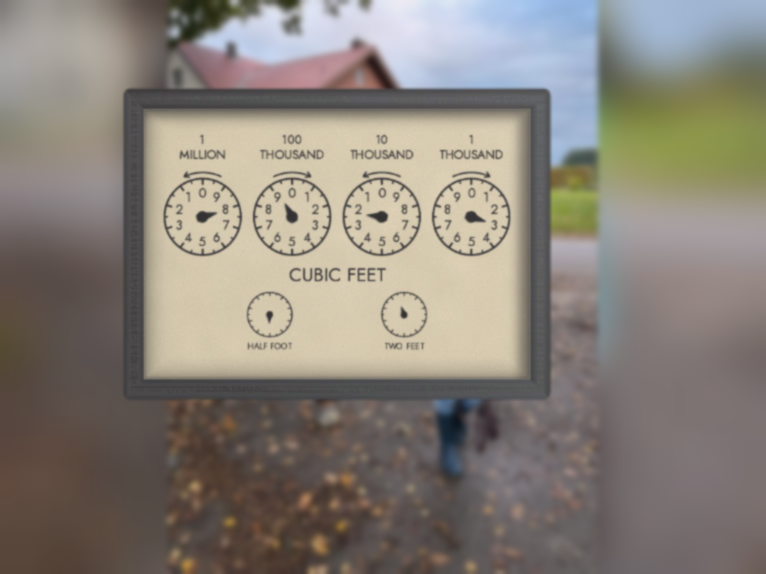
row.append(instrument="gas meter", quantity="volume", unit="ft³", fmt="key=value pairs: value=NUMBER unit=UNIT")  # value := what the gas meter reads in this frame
value=792300 unit=ft³
